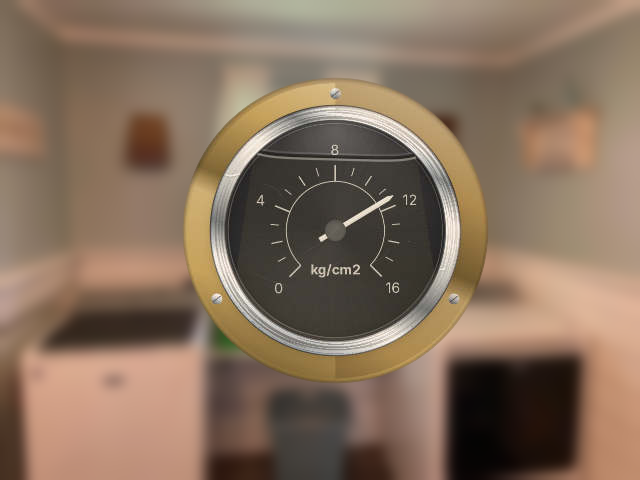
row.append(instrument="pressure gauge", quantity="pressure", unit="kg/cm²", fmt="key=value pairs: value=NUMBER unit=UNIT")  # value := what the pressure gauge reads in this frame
value=11.5 unit=kg/cm²
